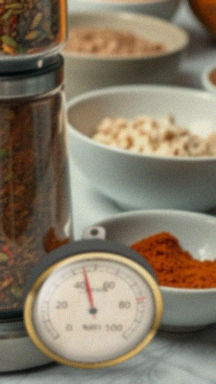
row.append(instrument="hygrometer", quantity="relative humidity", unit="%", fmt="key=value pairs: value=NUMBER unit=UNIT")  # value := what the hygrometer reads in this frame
value=45 unit=%
